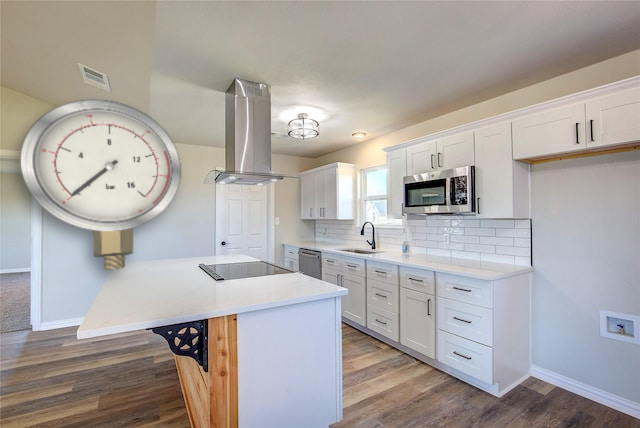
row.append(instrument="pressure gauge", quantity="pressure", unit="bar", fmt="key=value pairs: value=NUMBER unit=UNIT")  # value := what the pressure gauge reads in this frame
value=0 unit=bar
